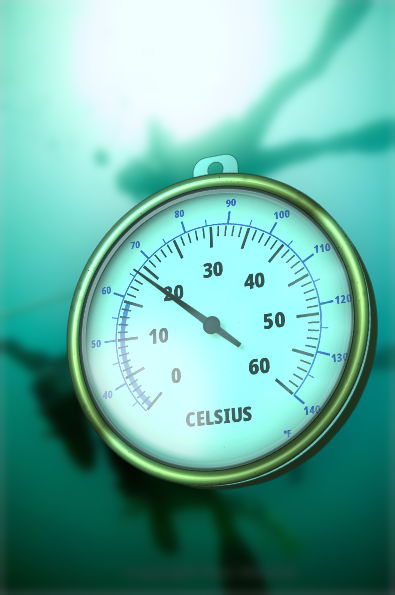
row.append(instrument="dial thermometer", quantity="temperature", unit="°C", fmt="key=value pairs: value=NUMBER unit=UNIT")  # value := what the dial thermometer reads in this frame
value=19 unit=°C
